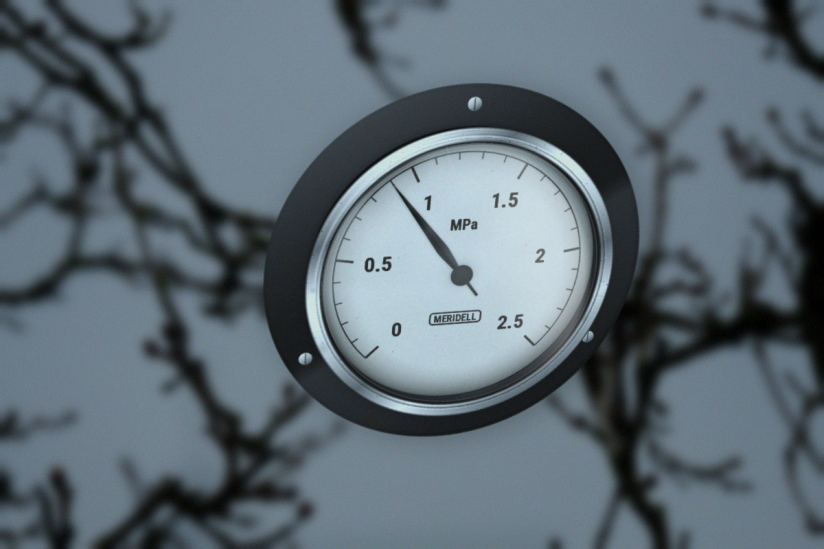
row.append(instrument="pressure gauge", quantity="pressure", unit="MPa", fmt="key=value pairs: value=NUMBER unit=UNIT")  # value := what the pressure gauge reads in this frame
value=0.9 unit=MPa
